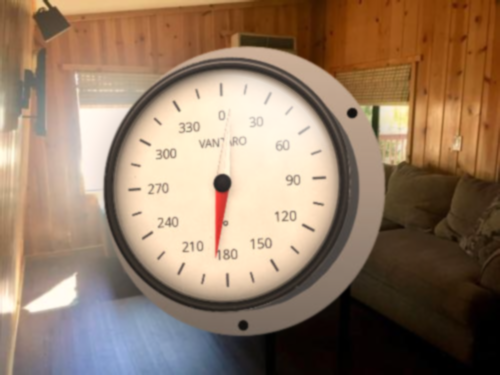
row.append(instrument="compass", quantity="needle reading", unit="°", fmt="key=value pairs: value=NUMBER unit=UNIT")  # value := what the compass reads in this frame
value=187.5 unit=°
